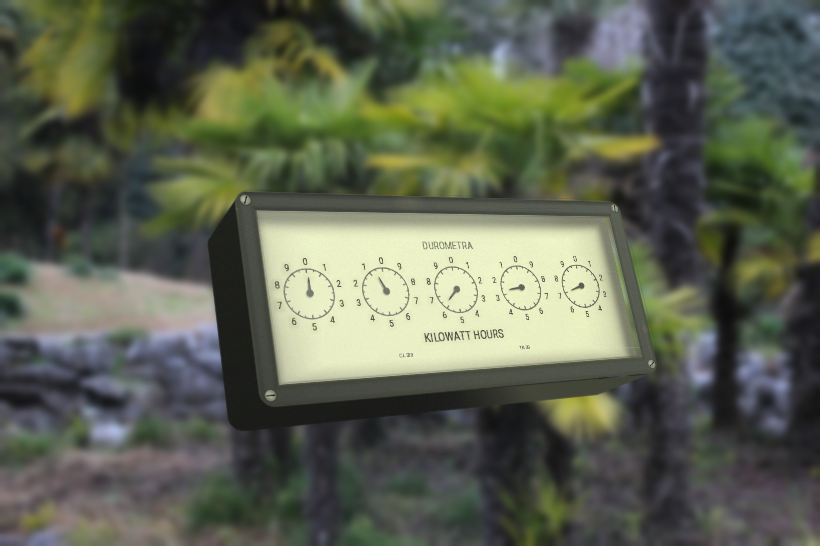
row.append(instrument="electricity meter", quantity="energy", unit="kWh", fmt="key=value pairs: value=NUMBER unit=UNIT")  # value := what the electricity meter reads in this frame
value=627 unit=kWh
